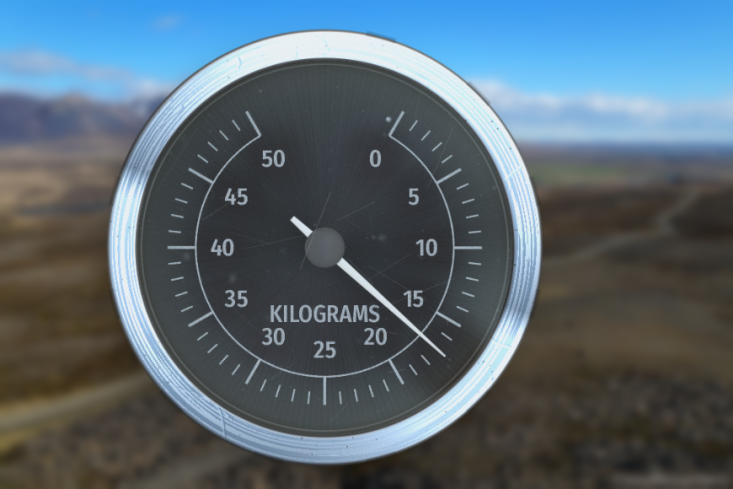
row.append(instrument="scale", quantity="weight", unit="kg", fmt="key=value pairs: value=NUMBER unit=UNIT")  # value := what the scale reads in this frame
value=17 unit=kg
